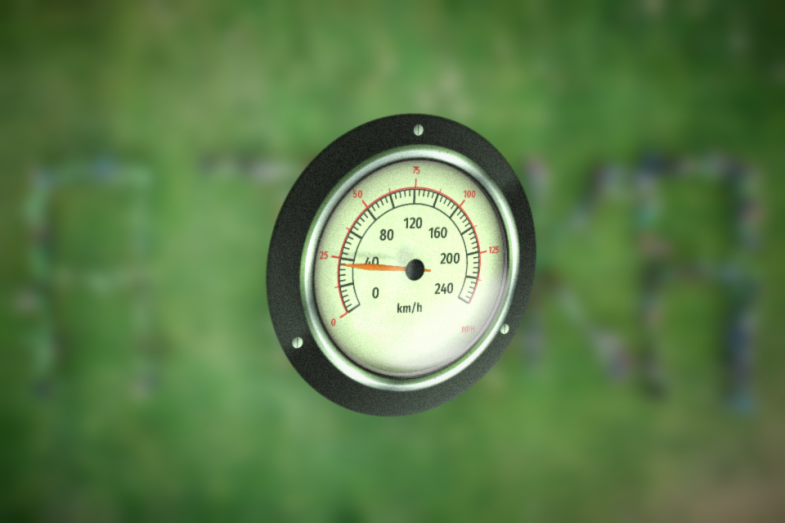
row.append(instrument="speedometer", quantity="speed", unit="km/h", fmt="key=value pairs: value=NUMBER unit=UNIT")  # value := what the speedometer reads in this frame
value=36 unit=km/h
